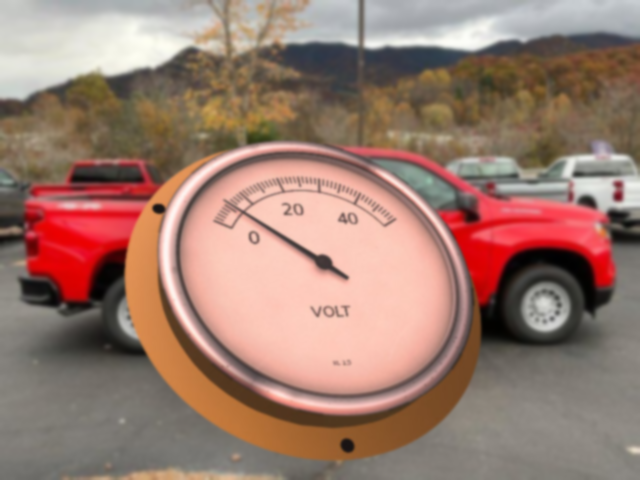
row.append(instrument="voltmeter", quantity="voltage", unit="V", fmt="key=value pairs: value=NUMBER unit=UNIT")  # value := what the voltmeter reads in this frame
value=5 unit=V
